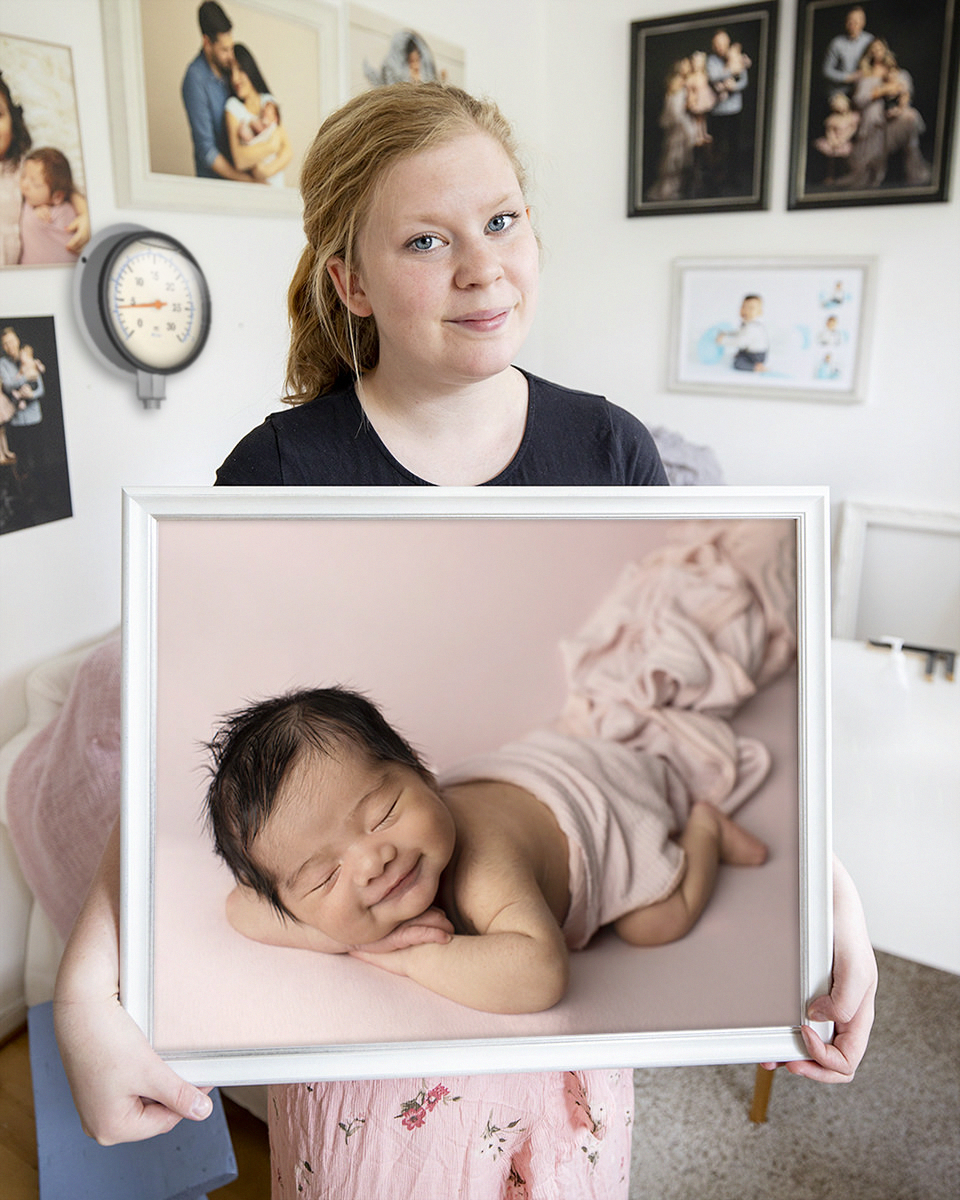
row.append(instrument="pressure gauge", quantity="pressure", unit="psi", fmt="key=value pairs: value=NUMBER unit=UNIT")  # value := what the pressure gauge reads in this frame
value=4 unit=psi
